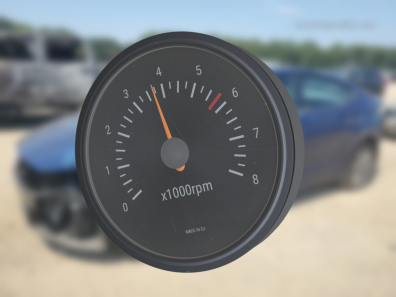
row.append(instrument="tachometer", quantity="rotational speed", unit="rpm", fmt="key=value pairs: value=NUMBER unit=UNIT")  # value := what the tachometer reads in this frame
value=3750 unit=rpm
